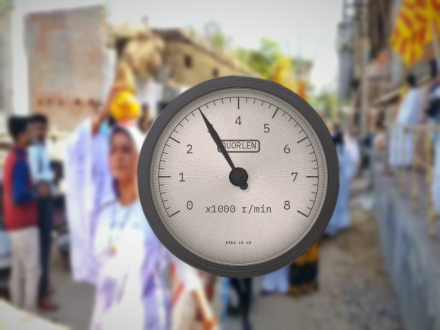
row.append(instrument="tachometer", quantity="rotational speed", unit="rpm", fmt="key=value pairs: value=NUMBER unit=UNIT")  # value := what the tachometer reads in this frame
value=3000 unit=rpm
